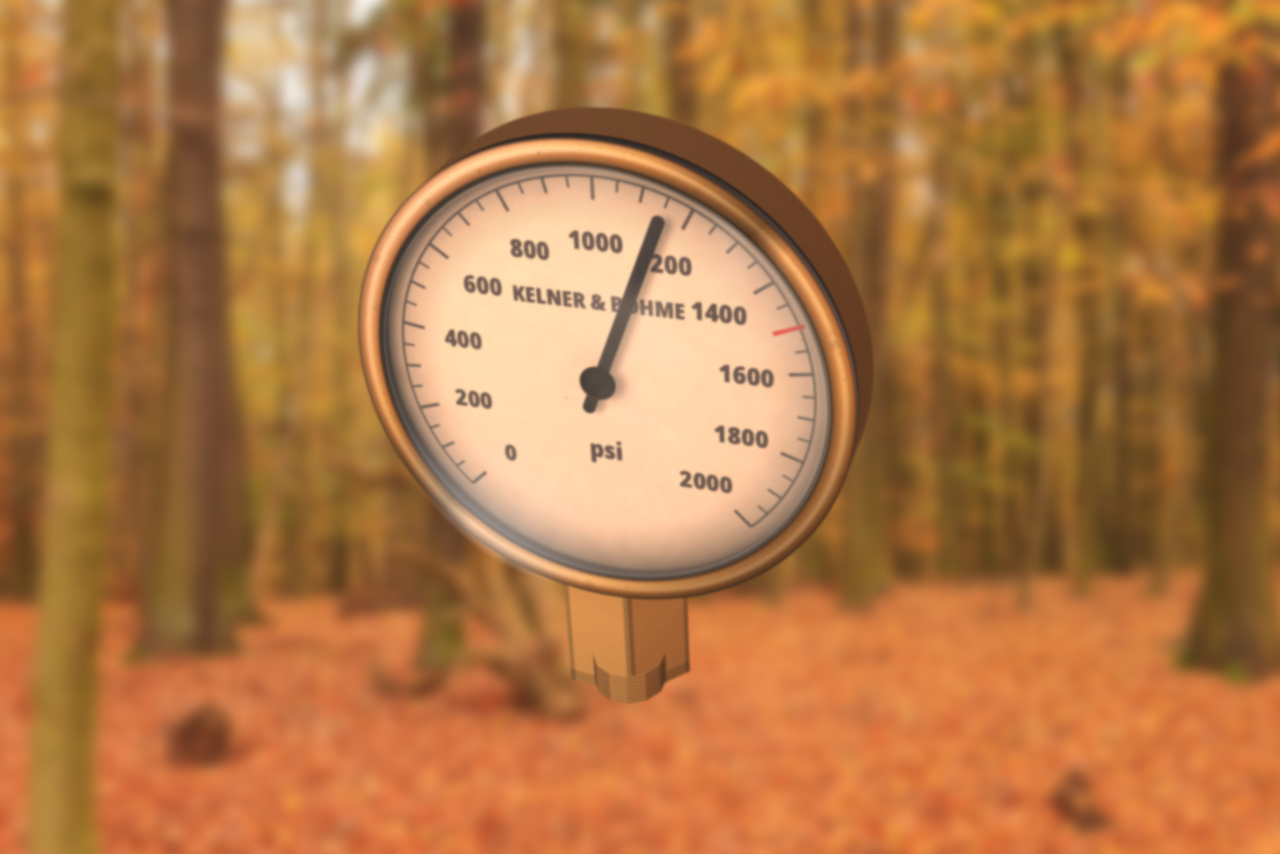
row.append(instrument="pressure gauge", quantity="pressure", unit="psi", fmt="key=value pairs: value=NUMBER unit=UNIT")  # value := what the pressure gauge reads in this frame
value=1150 unit=psi
